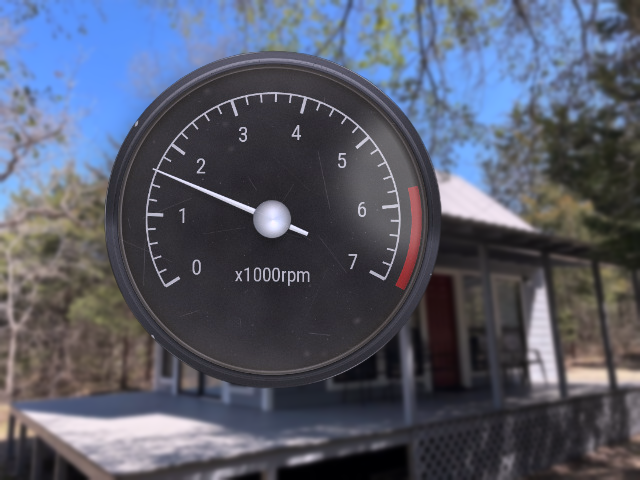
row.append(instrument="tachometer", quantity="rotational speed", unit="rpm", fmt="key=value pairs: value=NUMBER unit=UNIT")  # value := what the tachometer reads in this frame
value=1600 unit=rpm
